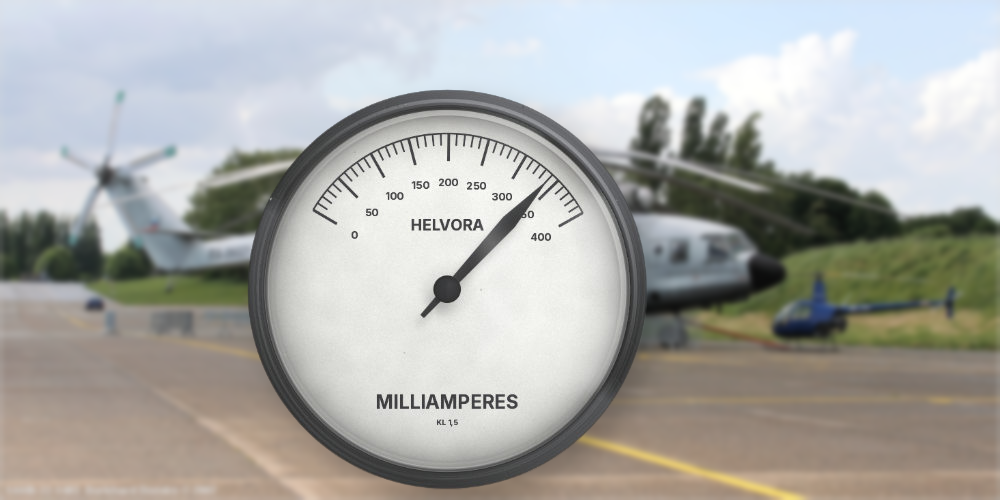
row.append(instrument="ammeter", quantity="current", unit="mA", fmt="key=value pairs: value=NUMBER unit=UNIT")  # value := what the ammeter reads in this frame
value=340 unit=mA
